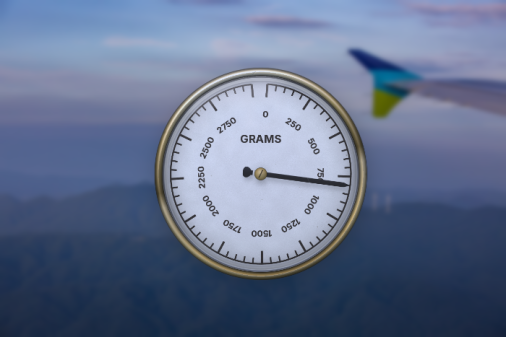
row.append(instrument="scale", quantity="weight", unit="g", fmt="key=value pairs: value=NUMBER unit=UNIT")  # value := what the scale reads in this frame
value=800 unit=g
